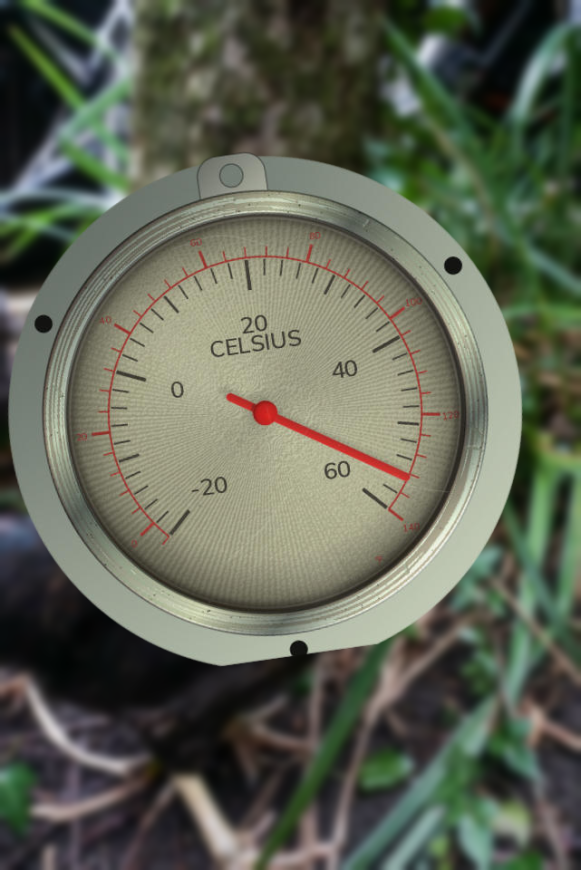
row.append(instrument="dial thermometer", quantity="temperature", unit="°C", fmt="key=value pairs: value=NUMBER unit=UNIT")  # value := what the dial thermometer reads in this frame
value=56 unit=°C
